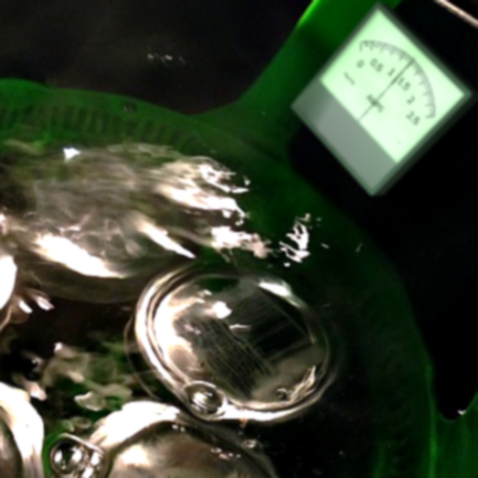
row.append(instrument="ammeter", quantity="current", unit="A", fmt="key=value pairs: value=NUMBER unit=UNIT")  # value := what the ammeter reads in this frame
value=1.25 unit=A
